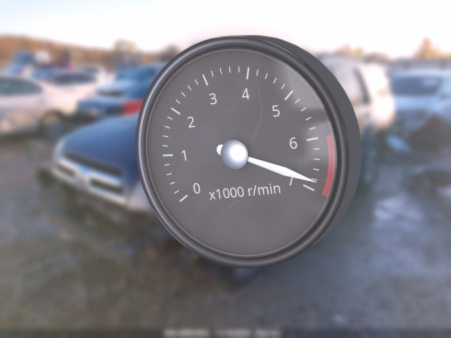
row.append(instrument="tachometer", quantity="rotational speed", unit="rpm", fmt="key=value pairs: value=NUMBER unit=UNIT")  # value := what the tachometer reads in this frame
value=6800 unit=rpm
